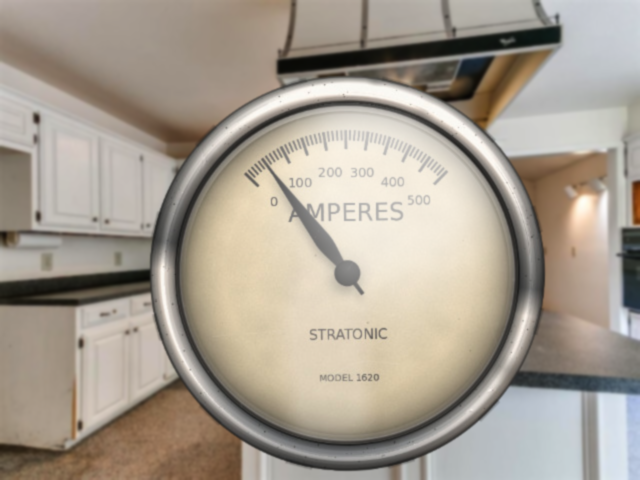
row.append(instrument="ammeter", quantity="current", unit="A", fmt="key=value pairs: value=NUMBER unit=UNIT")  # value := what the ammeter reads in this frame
value=50 unit=A
